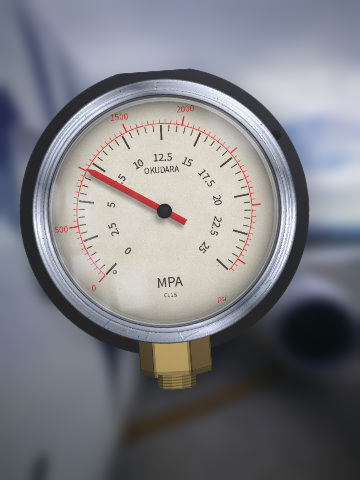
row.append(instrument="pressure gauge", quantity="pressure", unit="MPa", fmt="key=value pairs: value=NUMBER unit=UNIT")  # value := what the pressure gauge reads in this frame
value=7 unit=MPa
